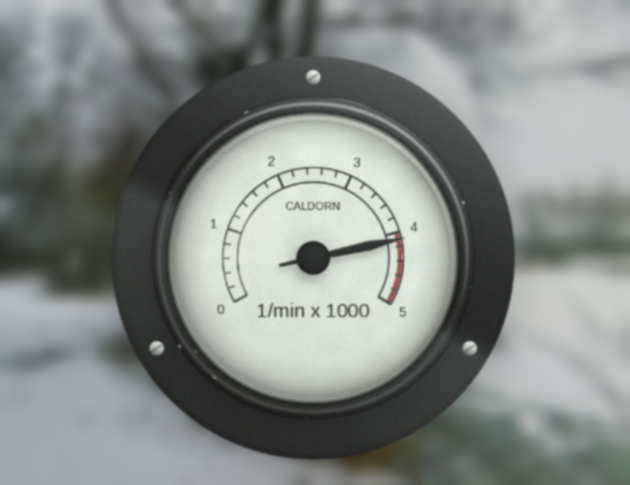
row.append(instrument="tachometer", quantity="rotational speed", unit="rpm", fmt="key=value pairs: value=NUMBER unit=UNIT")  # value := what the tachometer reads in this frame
value=4100 unit=rpm
